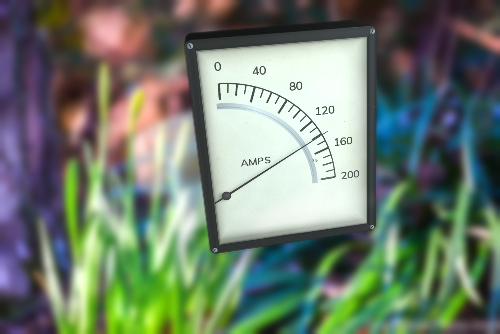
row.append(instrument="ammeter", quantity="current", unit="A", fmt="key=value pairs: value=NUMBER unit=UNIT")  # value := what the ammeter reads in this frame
value=140 unit=A
